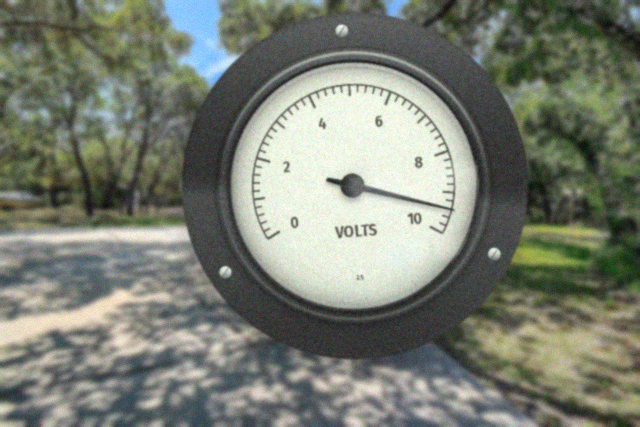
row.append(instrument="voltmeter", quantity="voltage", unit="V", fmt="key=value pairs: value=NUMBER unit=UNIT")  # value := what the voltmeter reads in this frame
value=9.4 unit=V
